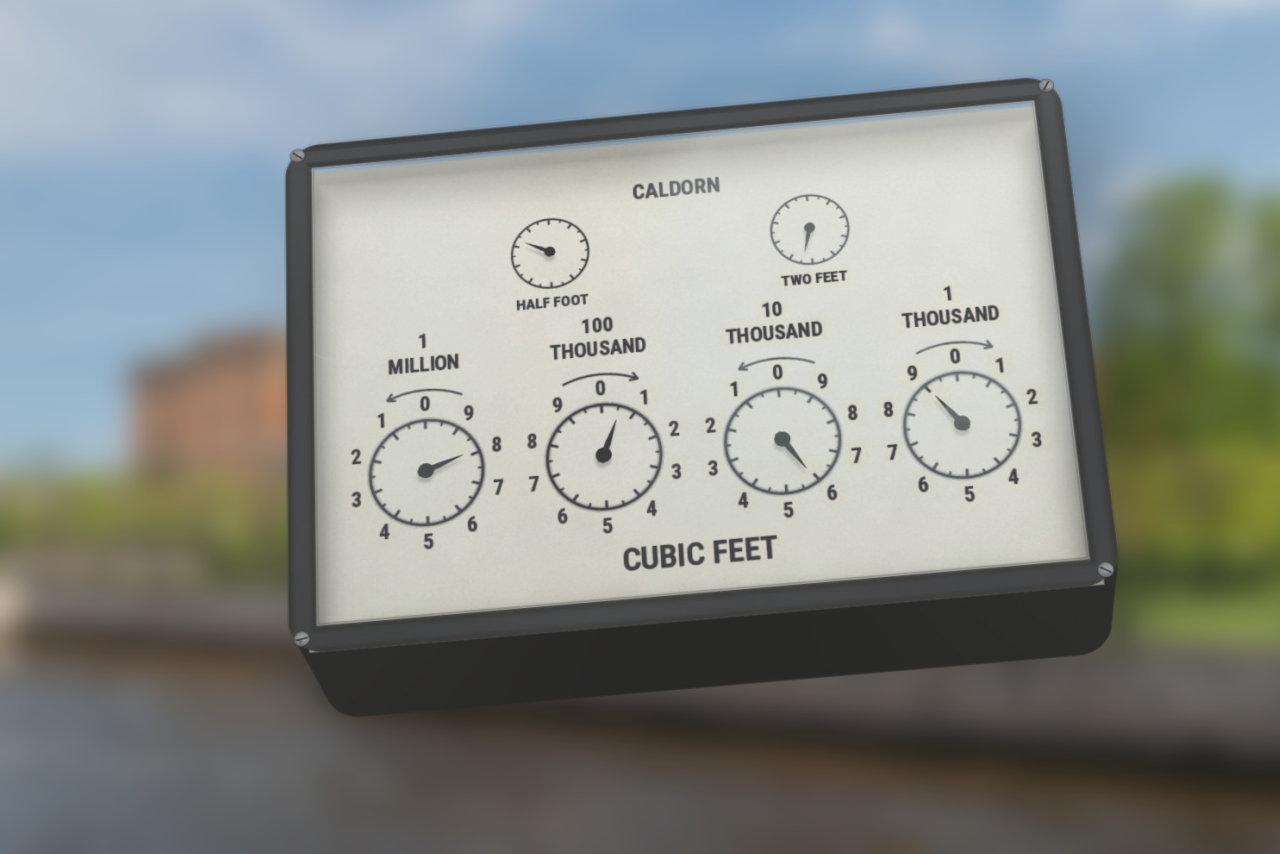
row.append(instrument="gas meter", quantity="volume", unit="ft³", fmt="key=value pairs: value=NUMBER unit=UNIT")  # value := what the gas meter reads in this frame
value=805900 unit=ft³
